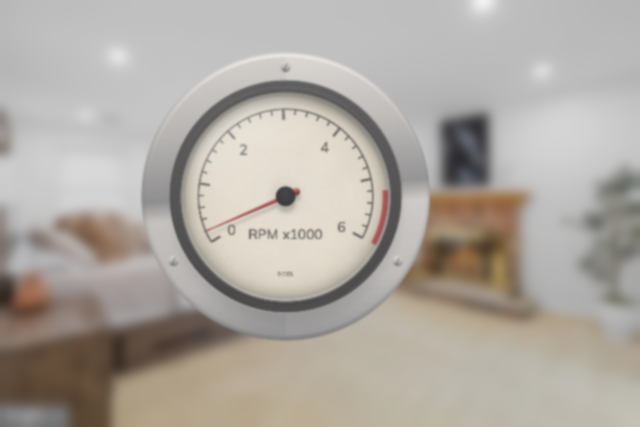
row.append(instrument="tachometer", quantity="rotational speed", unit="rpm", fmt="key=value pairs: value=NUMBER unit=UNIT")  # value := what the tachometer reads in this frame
value=200 unit=rpm
